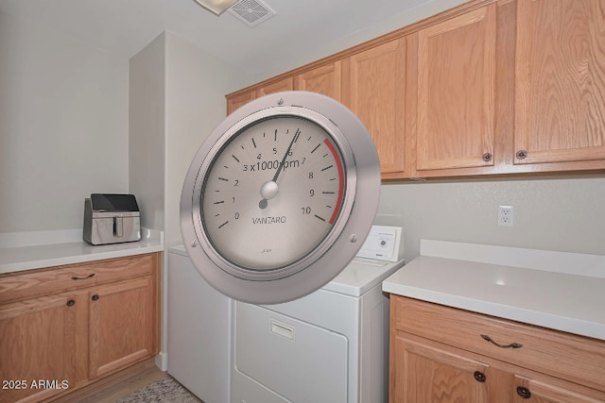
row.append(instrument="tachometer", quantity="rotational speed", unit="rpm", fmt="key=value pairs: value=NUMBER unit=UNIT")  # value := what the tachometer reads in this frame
value=6000 unit=rpm
